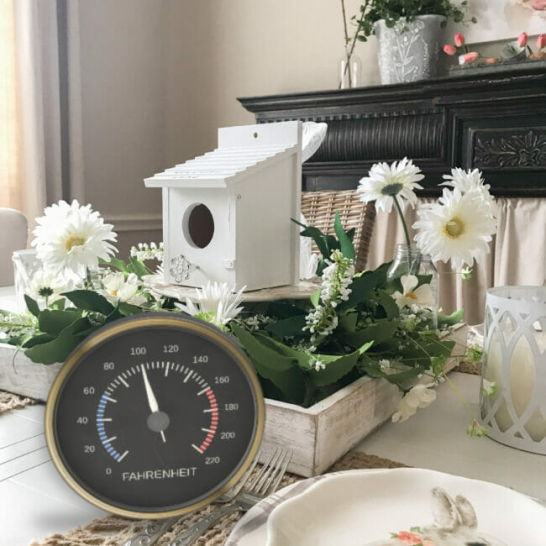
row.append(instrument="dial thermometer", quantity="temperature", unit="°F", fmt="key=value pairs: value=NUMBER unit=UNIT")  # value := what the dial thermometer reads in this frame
value=100 unit=°F
